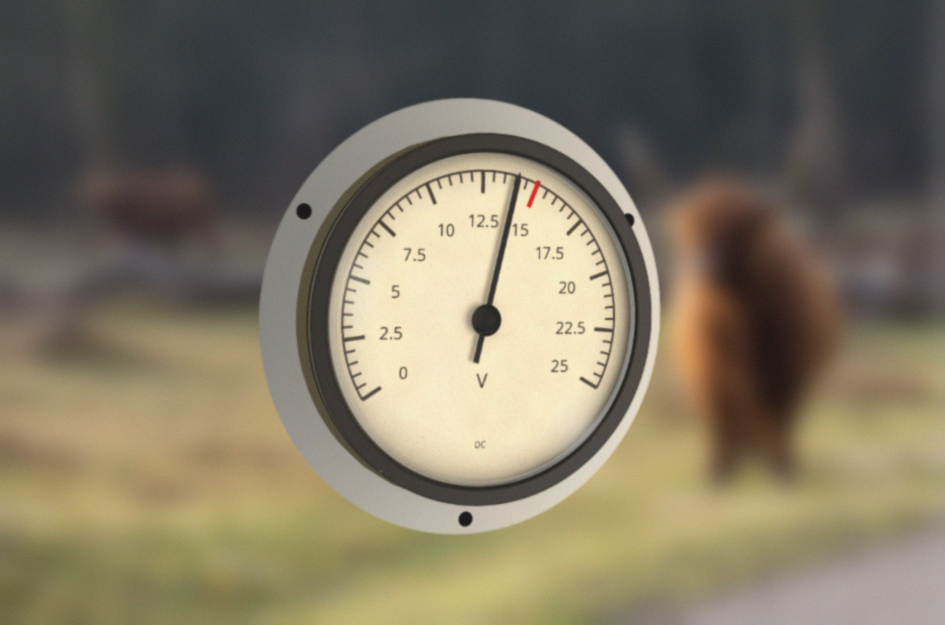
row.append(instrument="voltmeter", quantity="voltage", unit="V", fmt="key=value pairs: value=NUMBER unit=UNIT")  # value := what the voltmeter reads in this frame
value=14 unit=V
